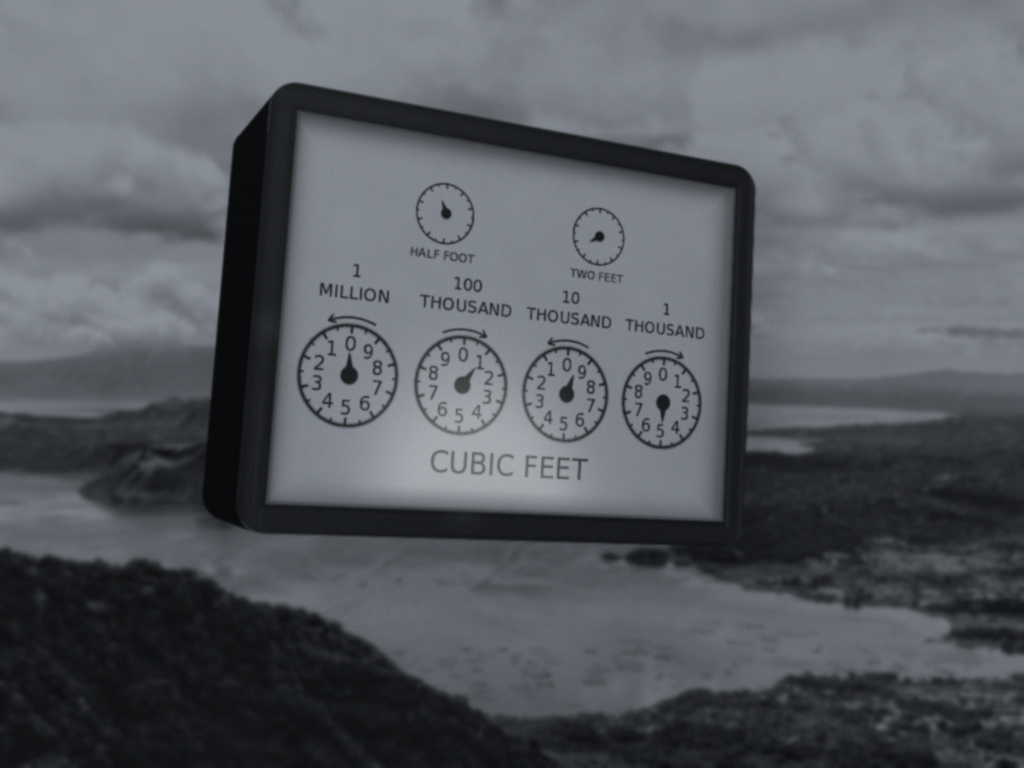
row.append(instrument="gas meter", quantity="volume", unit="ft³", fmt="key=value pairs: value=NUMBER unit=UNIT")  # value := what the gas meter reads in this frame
value=9500 unit=ft³
